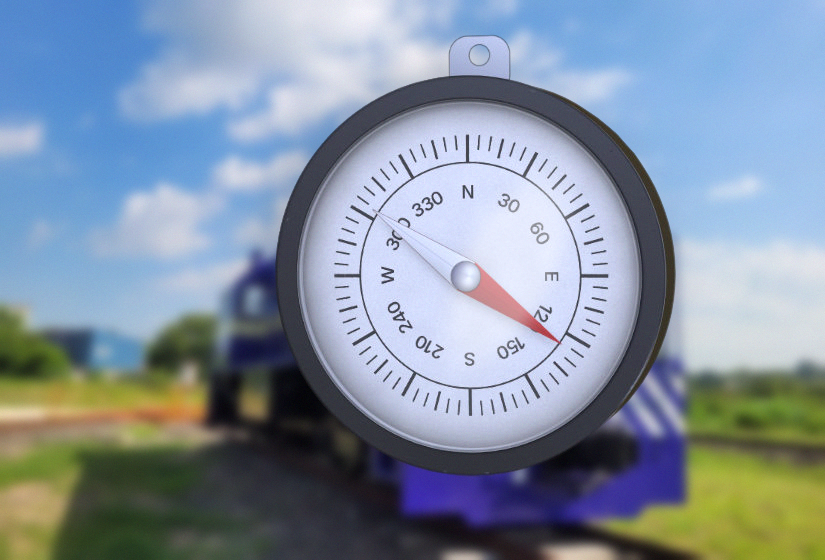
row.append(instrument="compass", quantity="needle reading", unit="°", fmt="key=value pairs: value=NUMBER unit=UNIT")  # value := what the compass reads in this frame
value=125 unit=°
